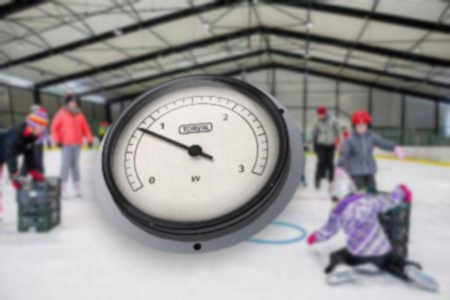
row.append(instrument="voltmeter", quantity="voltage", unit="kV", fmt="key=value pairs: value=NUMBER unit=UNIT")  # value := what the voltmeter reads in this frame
value=0.8 unit=kV
